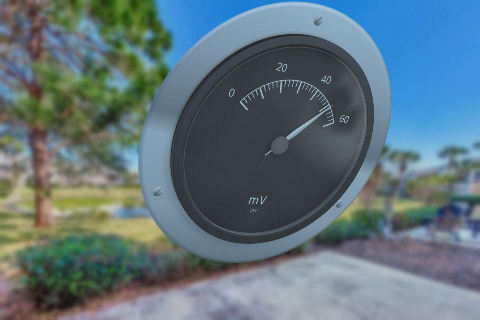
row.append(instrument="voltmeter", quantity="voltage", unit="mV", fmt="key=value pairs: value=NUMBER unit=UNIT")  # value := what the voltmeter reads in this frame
value=50 unit=mV
